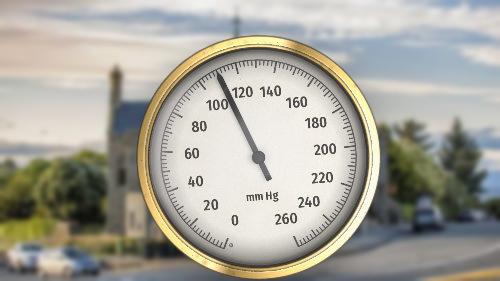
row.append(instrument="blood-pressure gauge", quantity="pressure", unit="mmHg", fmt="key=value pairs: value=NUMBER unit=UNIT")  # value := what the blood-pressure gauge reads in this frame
value=110 unit=mmHg
